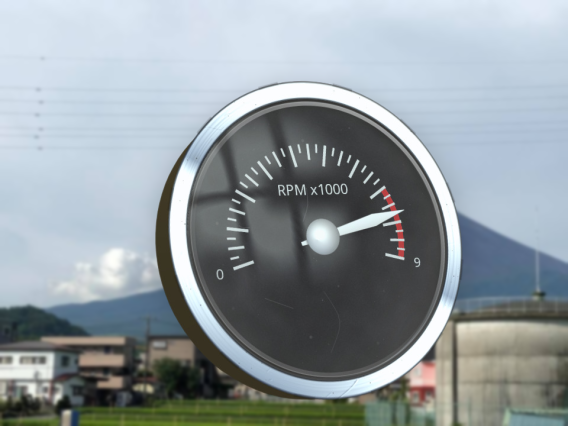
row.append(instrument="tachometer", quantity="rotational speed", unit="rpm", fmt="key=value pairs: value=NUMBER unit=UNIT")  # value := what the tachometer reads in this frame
value=7750 unit=rpm
